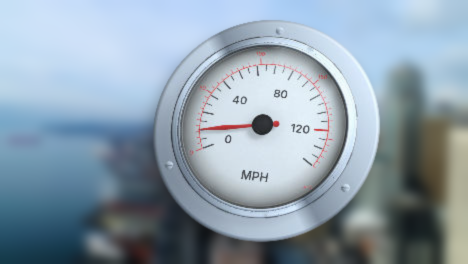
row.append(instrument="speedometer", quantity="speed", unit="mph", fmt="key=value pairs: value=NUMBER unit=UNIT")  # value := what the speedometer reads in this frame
value=10 unit=mph
